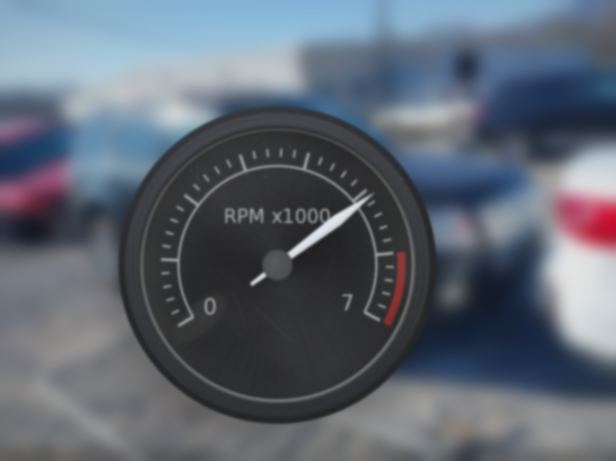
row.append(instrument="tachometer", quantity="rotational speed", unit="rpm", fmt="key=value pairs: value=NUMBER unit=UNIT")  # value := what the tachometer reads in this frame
value=5100 unit=rpm
